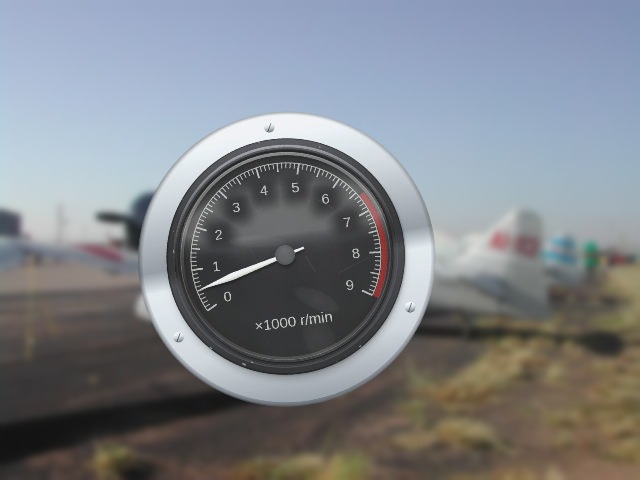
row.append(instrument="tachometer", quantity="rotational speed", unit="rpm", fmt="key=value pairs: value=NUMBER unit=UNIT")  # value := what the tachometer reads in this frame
value=500 unit=rpm
